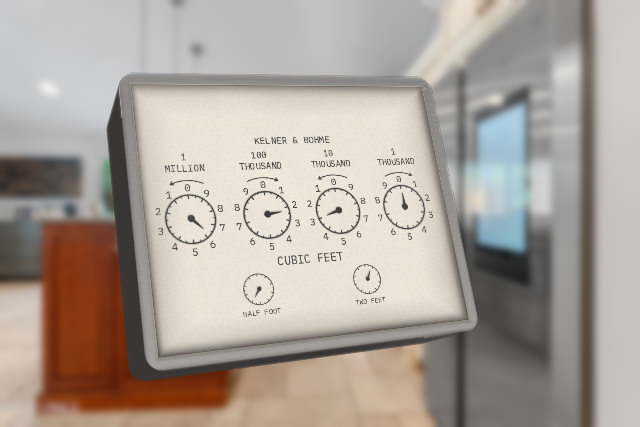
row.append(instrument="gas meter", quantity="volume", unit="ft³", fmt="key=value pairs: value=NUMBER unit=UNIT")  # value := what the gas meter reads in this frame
value=623000 unit=ft³
